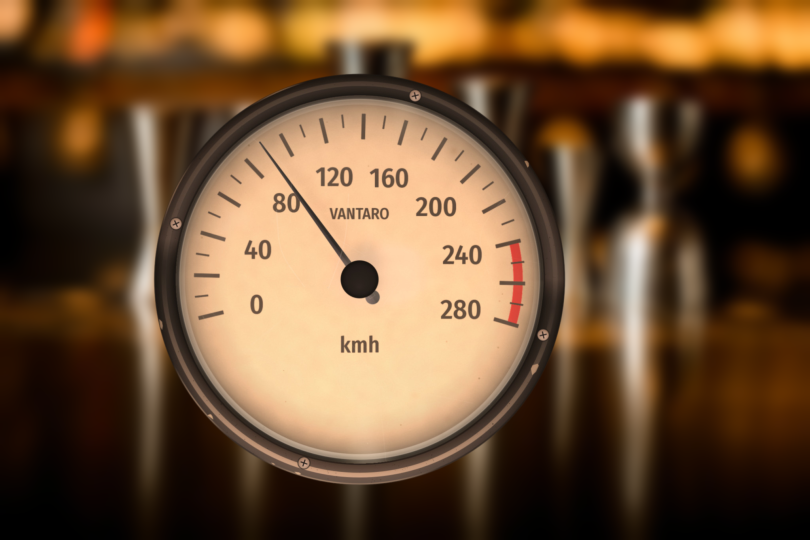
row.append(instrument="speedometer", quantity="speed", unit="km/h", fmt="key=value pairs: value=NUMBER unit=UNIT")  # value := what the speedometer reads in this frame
value=90 unit=km/h
